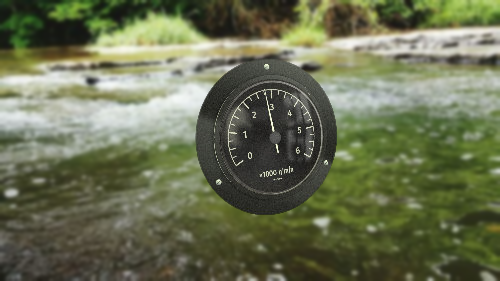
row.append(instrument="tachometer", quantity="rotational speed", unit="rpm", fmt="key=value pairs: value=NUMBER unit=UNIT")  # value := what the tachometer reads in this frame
value=2750 unit=rpm
